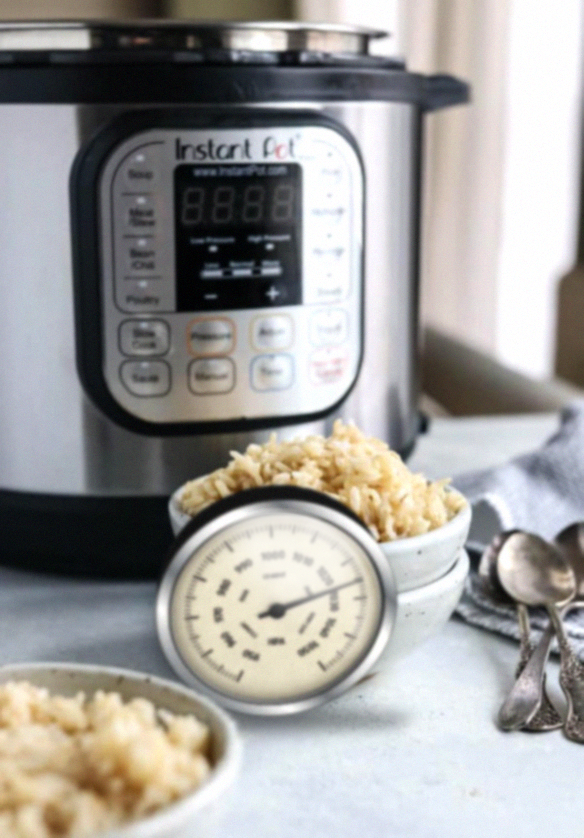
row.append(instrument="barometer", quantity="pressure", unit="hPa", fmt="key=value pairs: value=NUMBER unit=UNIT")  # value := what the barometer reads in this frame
value=1025 unit=hPa
